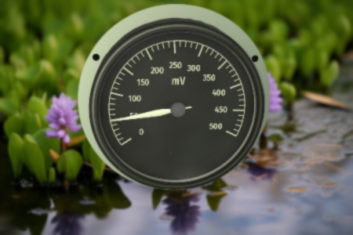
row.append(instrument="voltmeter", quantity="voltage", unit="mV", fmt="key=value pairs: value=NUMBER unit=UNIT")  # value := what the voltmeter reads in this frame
value=50 unit=mV
